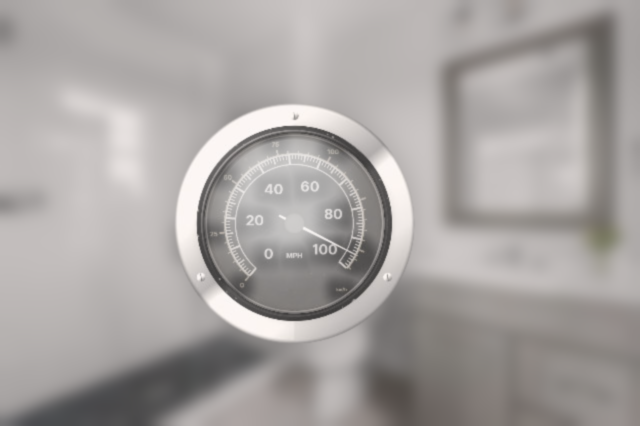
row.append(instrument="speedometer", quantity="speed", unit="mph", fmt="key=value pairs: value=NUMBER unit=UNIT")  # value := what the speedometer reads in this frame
value=95 unit=mph
